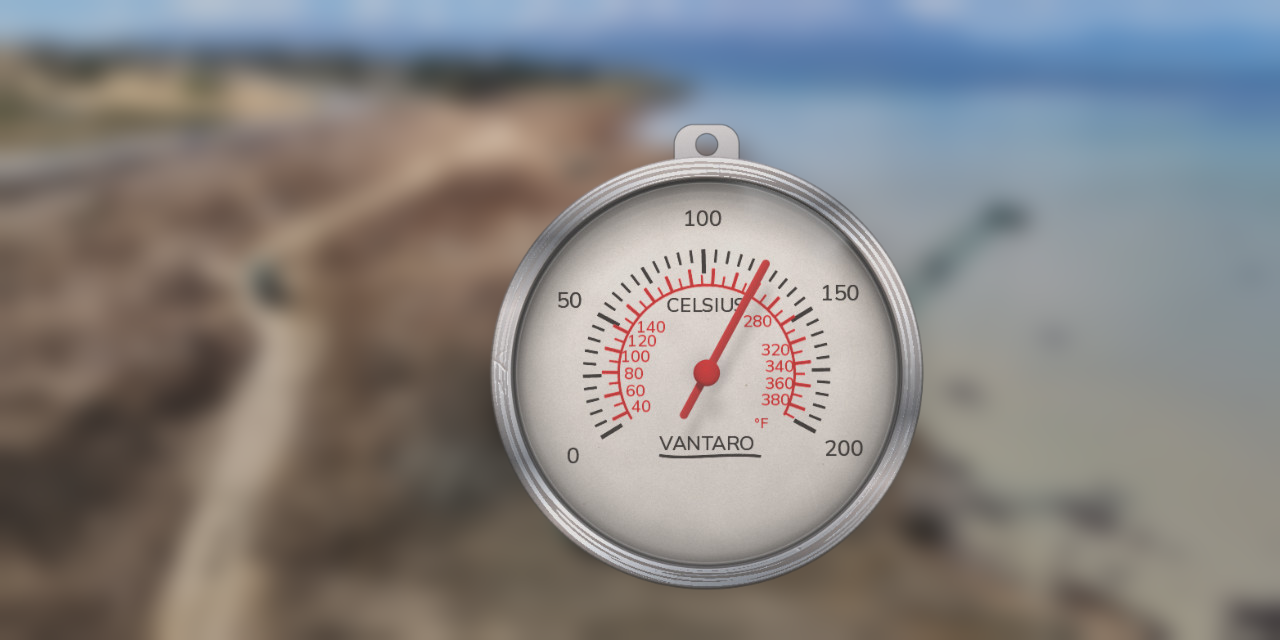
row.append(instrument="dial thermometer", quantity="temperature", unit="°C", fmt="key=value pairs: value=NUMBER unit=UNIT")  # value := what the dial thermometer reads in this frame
value=125 unit=°C
